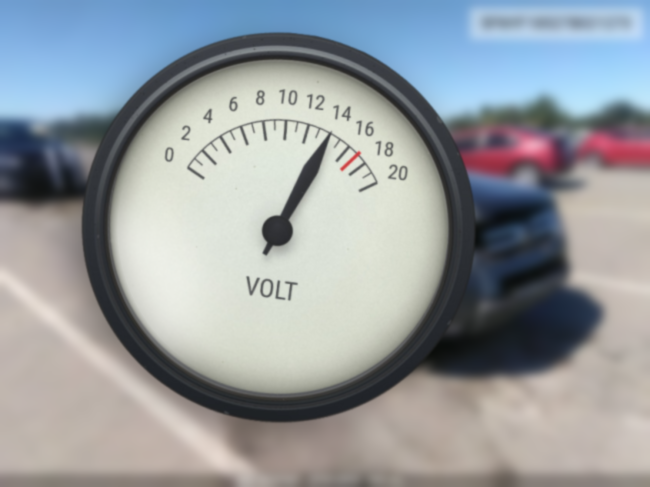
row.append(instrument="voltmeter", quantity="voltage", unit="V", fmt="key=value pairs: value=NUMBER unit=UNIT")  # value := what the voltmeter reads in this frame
value=14 unit=V
